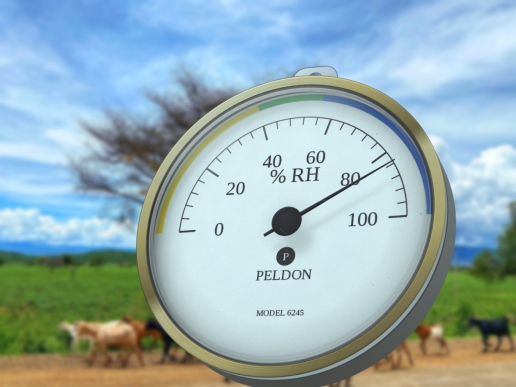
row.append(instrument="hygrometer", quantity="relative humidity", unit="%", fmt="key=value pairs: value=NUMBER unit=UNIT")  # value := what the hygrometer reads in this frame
value=84 unit=%
